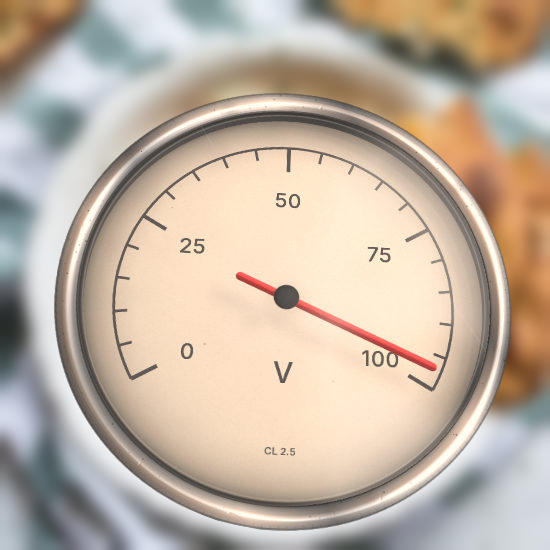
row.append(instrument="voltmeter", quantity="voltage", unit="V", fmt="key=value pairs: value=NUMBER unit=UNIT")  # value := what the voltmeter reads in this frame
value=97.5 unit=V
